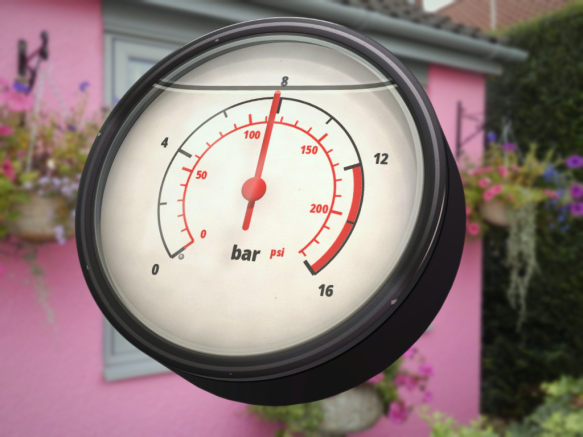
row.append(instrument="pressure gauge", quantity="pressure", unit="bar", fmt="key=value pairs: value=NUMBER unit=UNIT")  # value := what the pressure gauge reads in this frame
value=8 unit=bar
